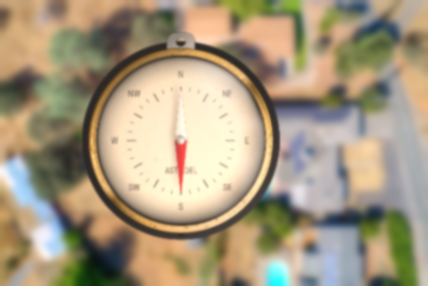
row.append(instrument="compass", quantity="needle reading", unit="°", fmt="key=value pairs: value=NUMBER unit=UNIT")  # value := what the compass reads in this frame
value=180 unit=°
